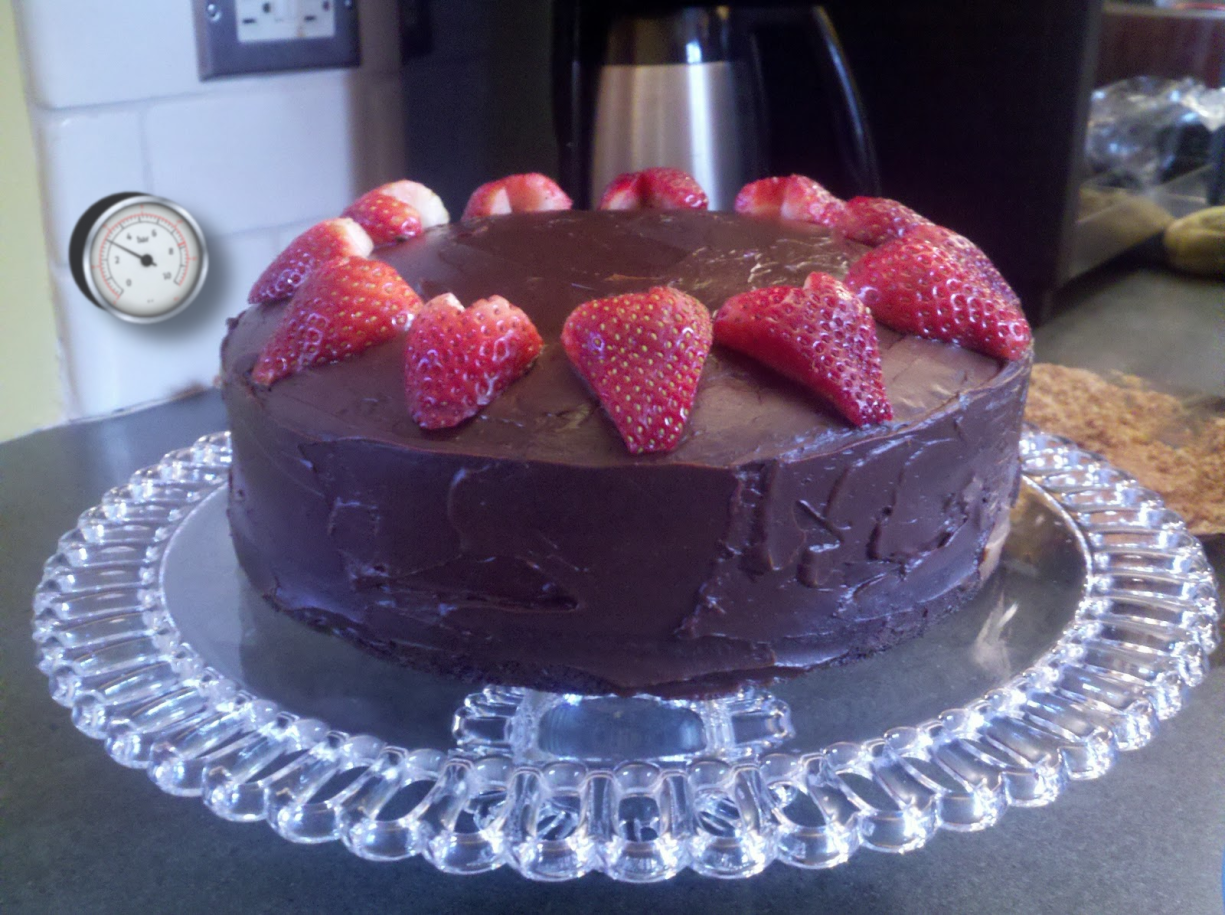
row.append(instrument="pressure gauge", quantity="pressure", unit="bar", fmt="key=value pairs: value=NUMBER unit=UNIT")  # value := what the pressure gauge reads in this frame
value=3 unit=bar
